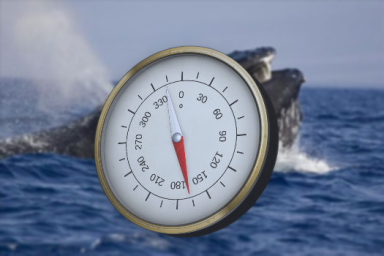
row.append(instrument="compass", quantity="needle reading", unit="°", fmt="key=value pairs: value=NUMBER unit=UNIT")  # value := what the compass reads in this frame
value=165 unit=°
